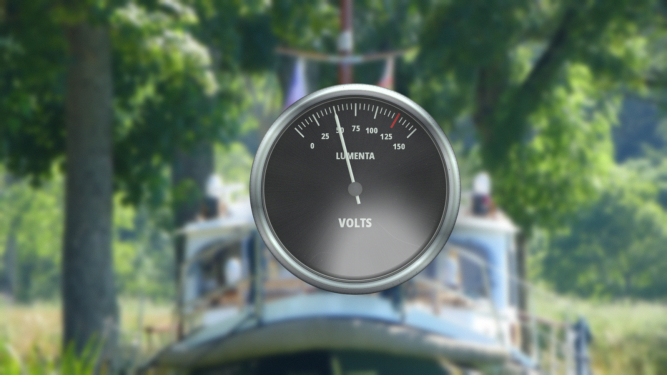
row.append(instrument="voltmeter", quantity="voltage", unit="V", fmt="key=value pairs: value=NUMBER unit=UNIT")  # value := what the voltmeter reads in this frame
value=50 unit=V
